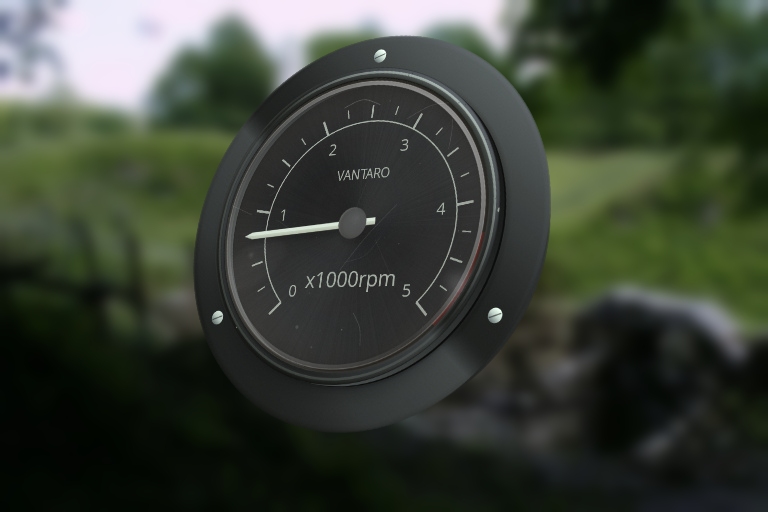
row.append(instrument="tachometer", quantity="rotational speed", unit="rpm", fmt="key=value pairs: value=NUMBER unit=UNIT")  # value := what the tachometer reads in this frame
value=750 unit=rpm
